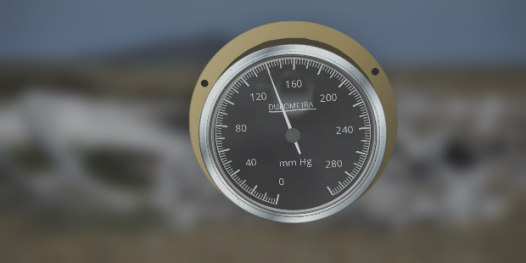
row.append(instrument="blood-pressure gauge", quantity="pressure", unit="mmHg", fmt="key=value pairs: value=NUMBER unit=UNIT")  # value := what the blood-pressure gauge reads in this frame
value=140 unit=mmHg
